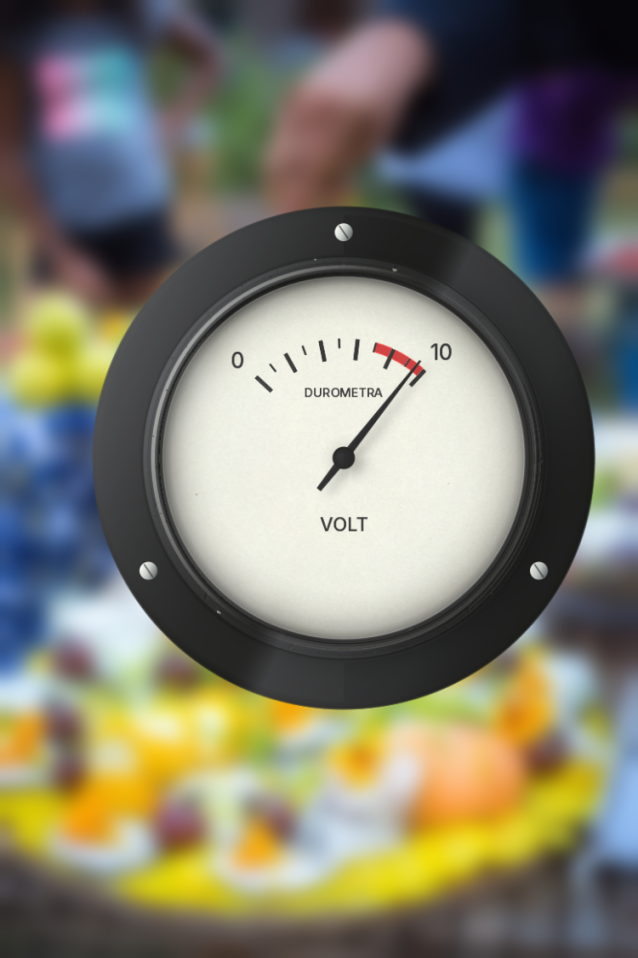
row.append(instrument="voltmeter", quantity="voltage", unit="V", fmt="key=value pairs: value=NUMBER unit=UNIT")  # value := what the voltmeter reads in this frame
value=9.5 unit=V
